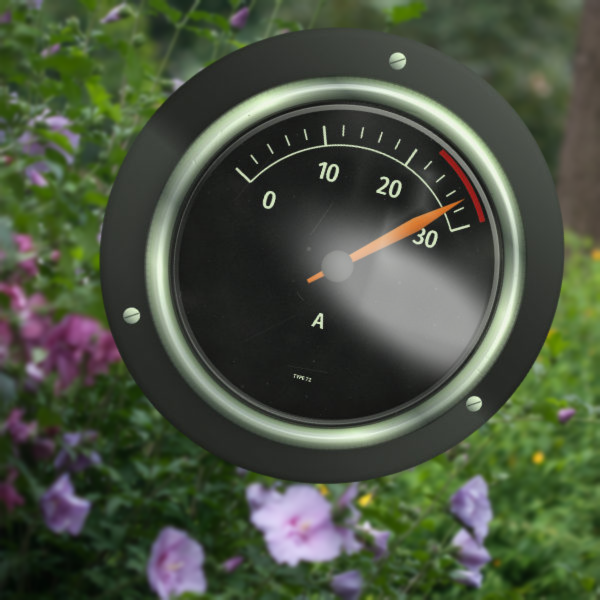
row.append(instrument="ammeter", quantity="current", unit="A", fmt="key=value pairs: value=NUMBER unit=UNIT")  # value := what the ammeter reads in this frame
value=27 unit=A
